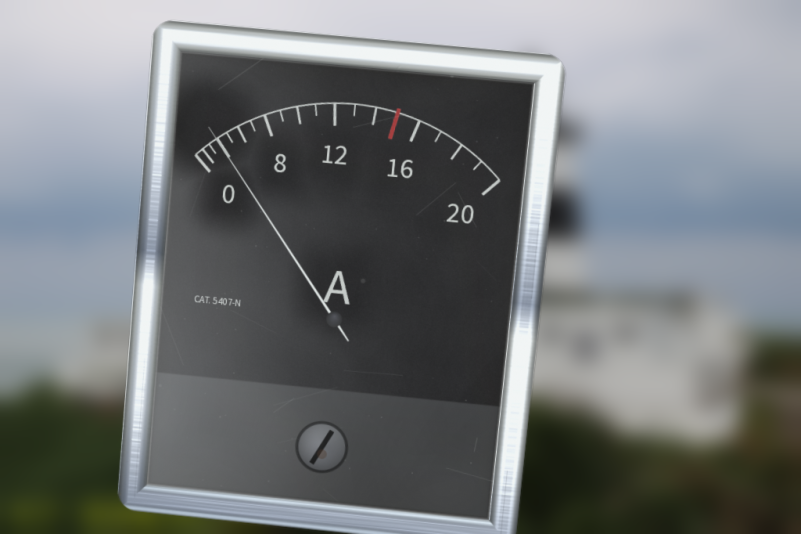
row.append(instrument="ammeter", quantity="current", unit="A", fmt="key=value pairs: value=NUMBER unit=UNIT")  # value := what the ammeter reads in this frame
value=4 unit=A
